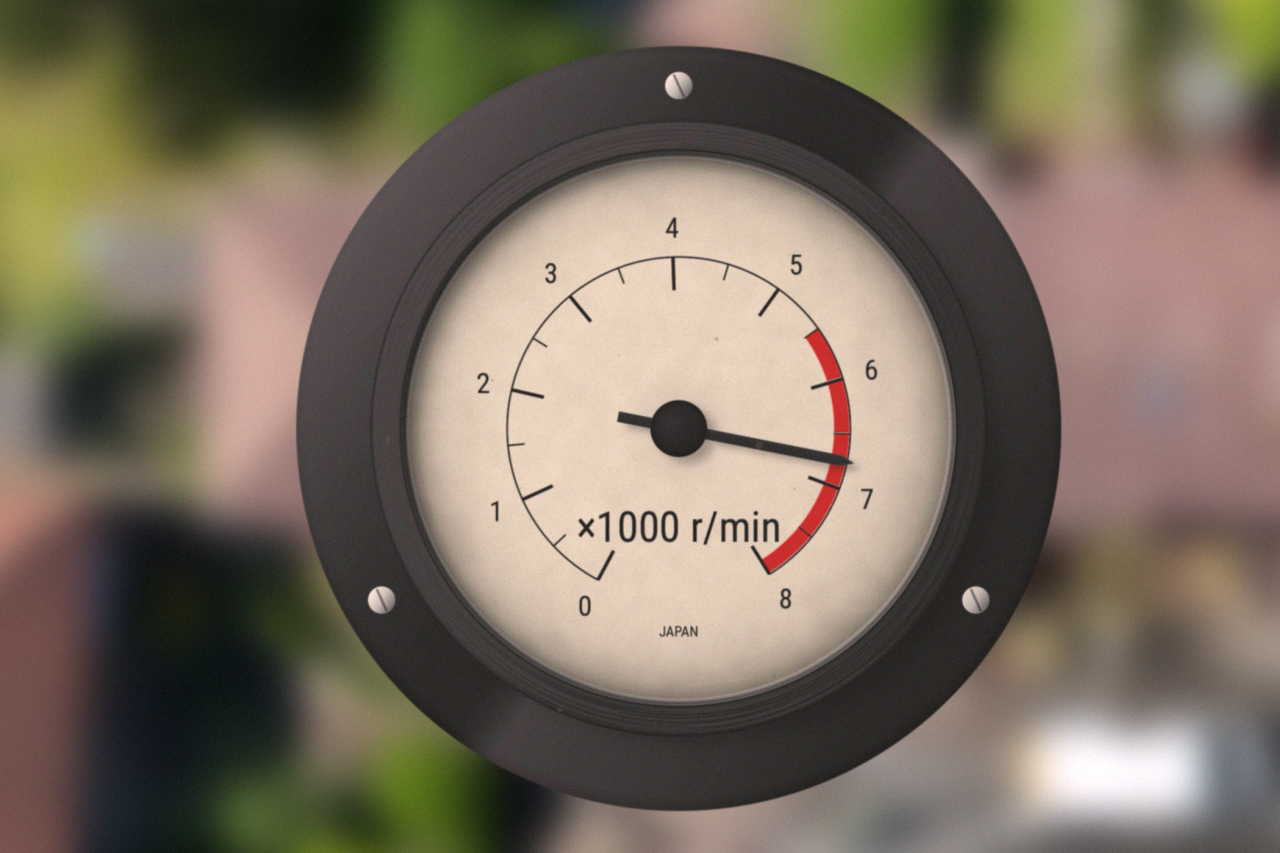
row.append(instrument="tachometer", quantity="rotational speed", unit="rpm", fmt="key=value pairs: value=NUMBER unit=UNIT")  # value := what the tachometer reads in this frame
value=6750 unit=rpm
